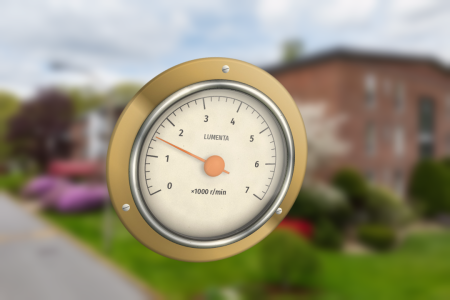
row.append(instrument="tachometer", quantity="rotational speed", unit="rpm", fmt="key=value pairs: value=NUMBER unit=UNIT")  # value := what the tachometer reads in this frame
value=1500 unit=rpm
